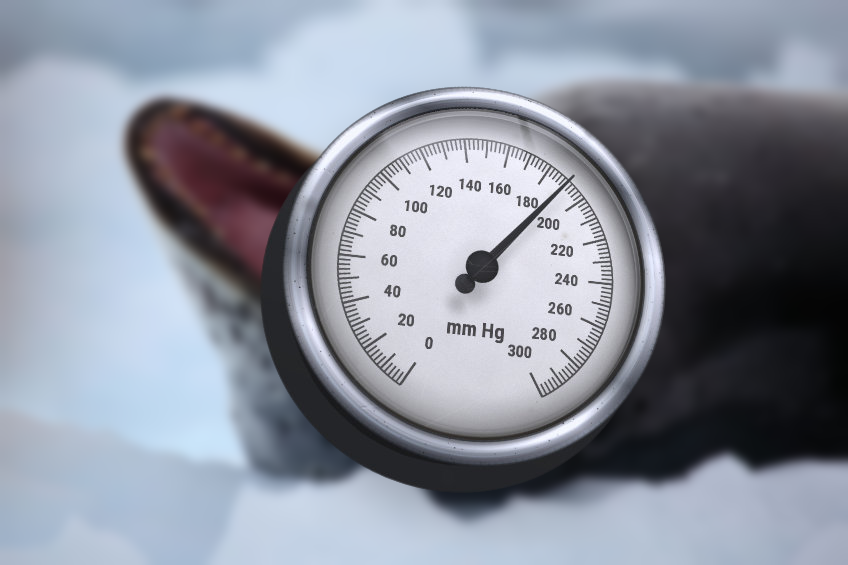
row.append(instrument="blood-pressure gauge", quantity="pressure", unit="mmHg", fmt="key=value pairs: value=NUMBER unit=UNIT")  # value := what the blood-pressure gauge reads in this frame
value=190 unit=mmHg
